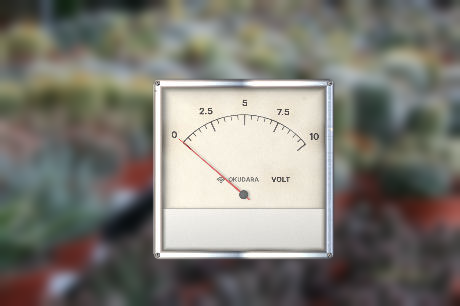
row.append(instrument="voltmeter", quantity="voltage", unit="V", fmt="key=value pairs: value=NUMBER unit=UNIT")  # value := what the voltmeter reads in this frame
value=0 unit=V
